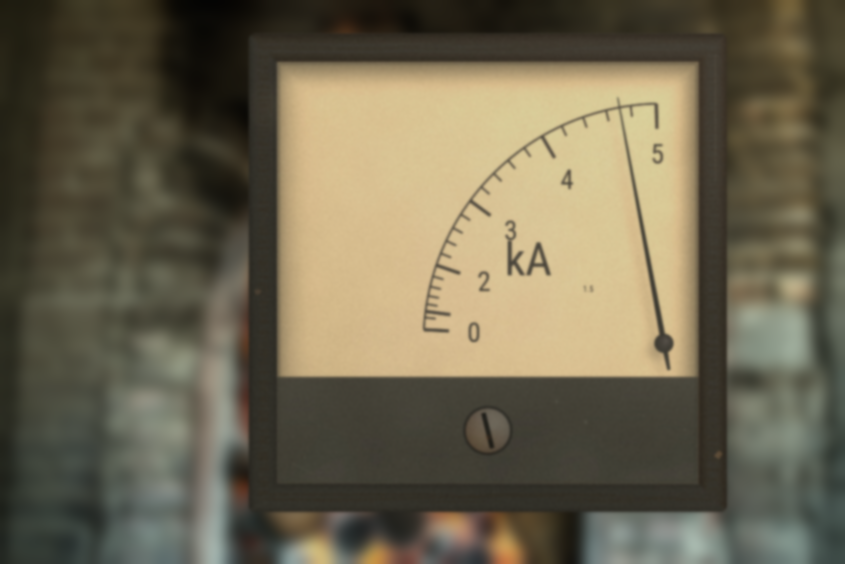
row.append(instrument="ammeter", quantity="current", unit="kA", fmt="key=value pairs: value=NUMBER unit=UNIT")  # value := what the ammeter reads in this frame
value=4.7 unit=kA
